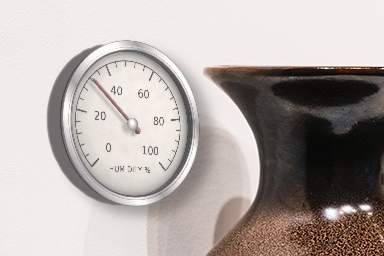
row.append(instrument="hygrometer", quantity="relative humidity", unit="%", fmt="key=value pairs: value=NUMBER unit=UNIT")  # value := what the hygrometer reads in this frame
value=32 unit=%
